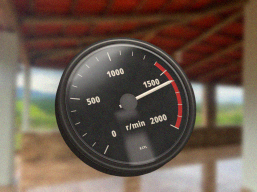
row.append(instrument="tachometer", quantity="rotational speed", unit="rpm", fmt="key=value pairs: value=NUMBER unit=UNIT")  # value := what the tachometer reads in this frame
value=1600 unit=rpm
